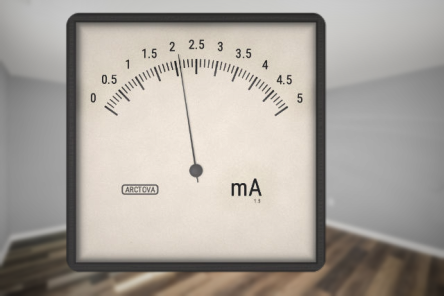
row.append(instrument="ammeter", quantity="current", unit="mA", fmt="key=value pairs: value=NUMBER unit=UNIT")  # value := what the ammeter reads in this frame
value=2.1 unit=mA
